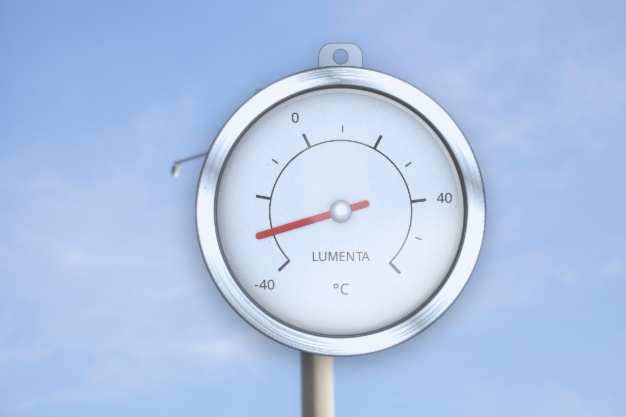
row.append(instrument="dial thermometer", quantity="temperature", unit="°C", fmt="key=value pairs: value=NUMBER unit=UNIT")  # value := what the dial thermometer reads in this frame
value=-30 unit=°C
